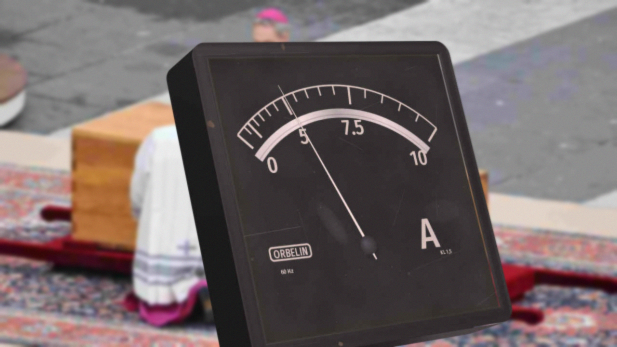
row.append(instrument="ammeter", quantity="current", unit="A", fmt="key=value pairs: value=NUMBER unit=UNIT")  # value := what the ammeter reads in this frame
value=5 unit=A
